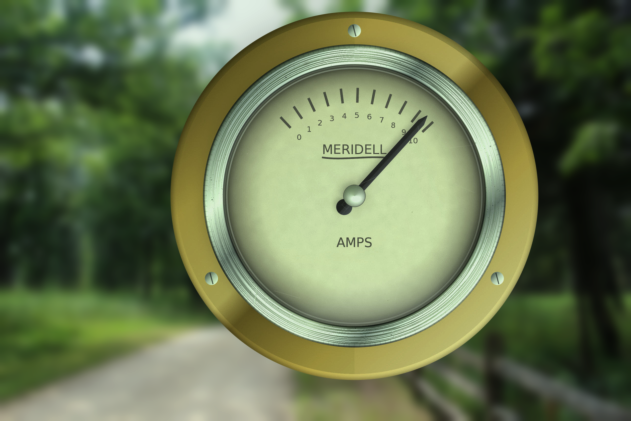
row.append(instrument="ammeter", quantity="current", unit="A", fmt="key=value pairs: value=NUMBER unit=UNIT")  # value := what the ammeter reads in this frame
value=9.5 unit=A
